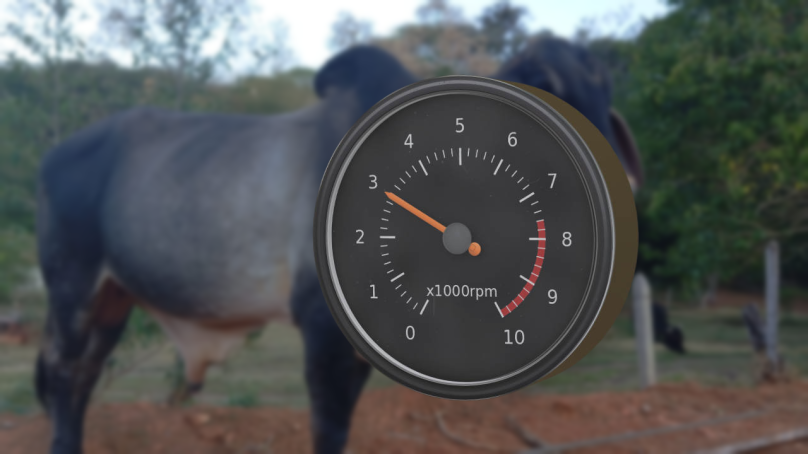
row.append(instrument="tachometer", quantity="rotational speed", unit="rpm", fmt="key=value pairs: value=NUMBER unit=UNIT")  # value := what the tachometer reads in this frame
value=3000 unit=rpm
